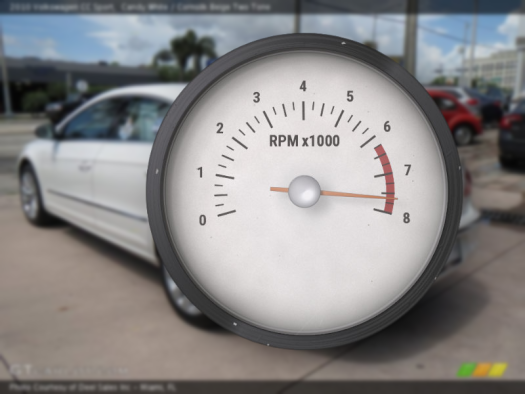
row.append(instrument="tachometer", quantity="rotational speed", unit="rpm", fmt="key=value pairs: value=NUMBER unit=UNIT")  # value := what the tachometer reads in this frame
value=7625 unit=rpm
